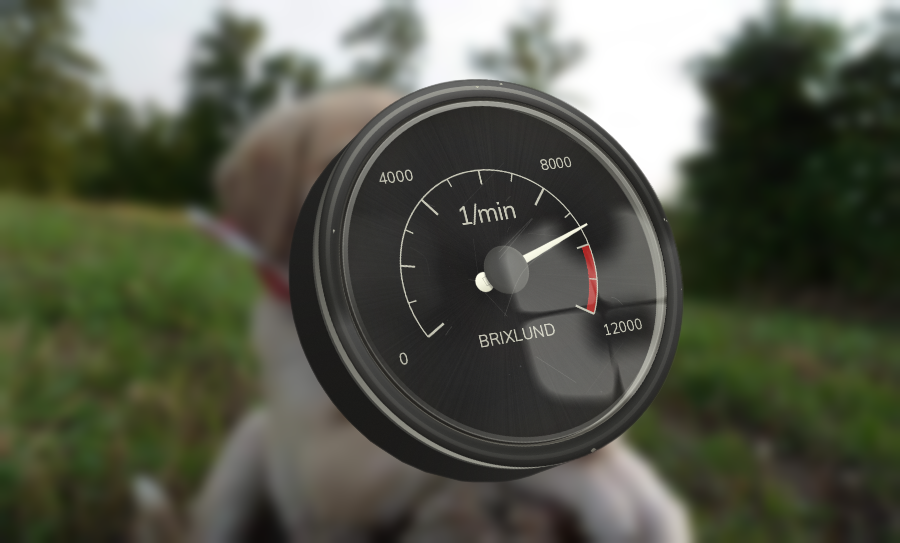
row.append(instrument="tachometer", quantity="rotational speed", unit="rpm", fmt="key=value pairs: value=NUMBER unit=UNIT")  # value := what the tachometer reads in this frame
value=9500 unit=rpm
